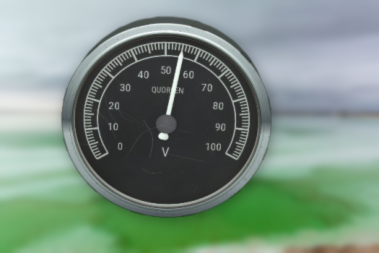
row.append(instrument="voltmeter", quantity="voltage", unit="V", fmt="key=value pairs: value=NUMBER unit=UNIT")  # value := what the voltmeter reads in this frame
value=55 unit=V
